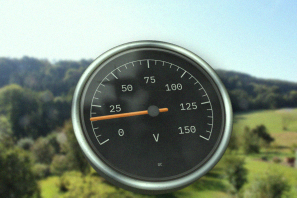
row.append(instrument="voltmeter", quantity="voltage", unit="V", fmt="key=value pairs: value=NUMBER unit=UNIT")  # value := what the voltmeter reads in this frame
value=15 unit=V
